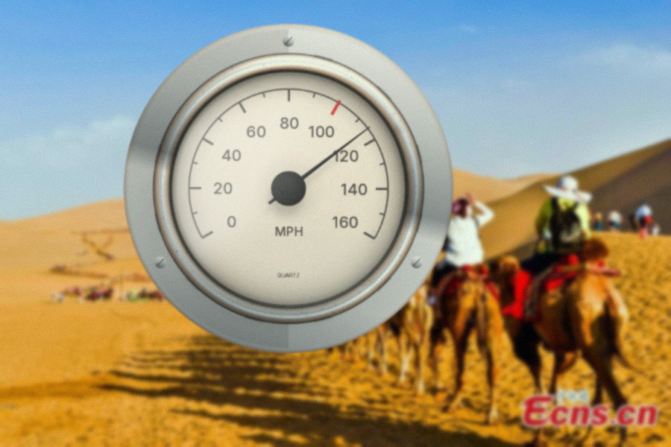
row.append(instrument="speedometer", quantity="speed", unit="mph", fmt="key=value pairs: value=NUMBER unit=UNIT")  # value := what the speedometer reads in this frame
value=115 unit=mph
